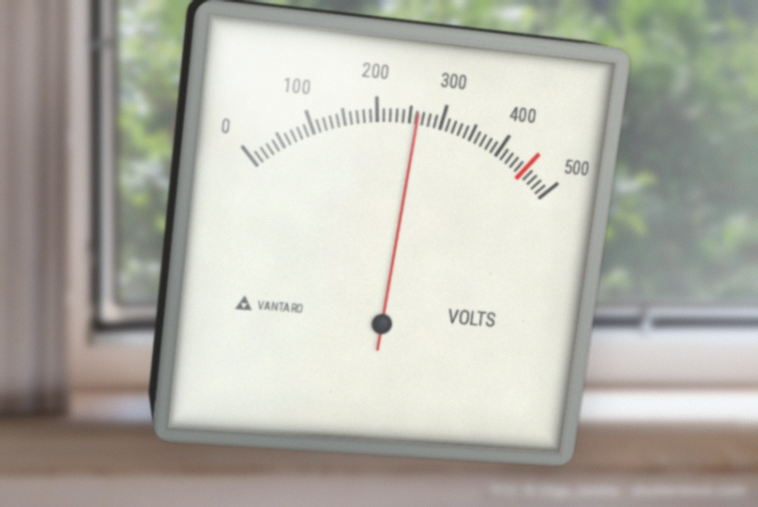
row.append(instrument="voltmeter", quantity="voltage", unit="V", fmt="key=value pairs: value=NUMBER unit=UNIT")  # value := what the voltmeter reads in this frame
value=260 unit=V
